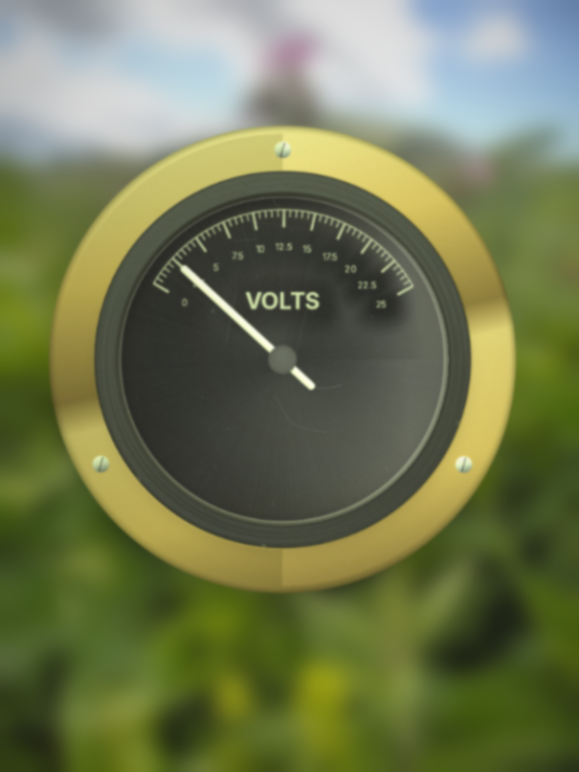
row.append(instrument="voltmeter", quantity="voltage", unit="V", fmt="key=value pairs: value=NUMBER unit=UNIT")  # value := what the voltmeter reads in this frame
value=2.5 unit=V
